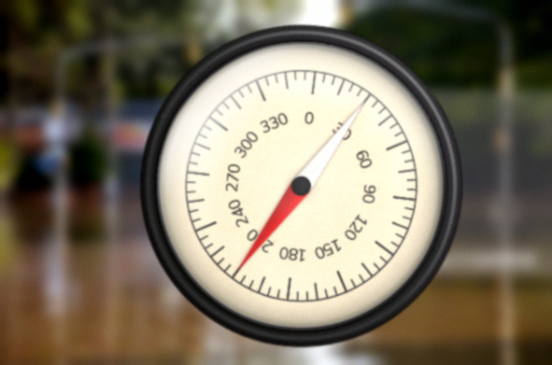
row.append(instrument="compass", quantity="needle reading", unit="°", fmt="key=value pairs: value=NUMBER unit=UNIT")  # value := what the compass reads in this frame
value=210 unit=°
